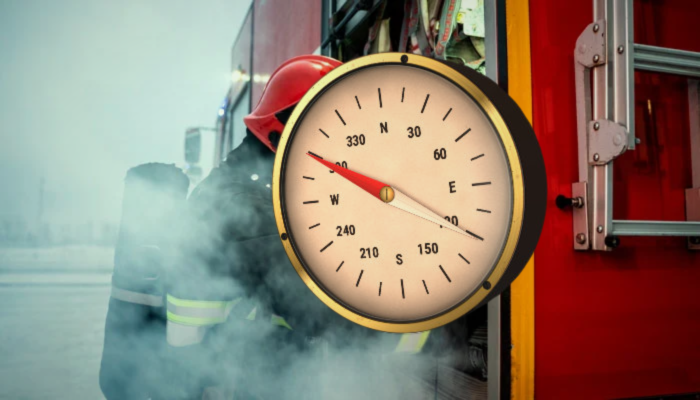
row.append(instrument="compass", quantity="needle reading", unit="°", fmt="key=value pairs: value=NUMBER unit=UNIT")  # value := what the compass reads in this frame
value=300 unit=°
